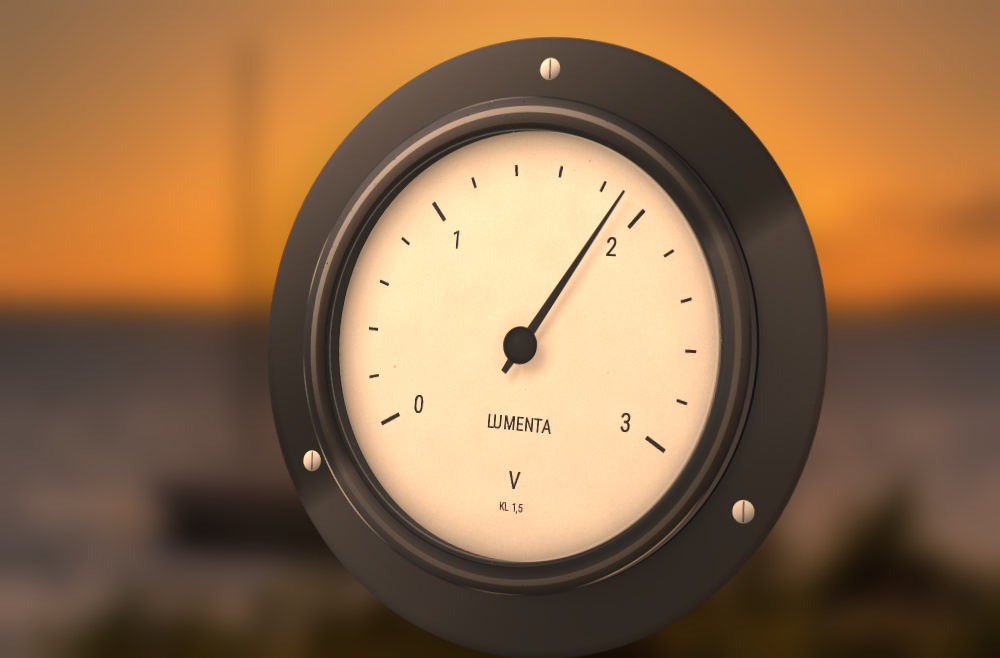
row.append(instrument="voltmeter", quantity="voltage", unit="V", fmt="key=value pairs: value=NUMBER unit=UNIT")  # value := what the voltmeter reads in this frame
value=1.9 unit=V
